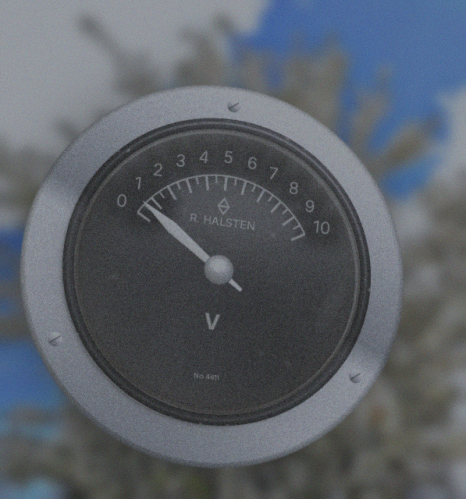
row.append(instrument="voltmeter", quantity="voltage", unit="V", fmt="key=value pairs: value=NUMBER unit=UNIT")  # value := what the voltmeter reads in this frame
value=0.5 unit=V
